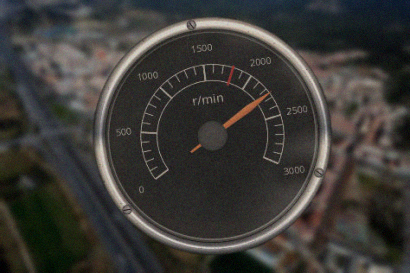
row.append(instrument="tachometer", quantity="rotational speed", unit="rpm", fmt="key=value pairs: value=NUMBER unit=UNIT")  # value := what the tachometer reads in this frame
value=2250 unit=rpm
